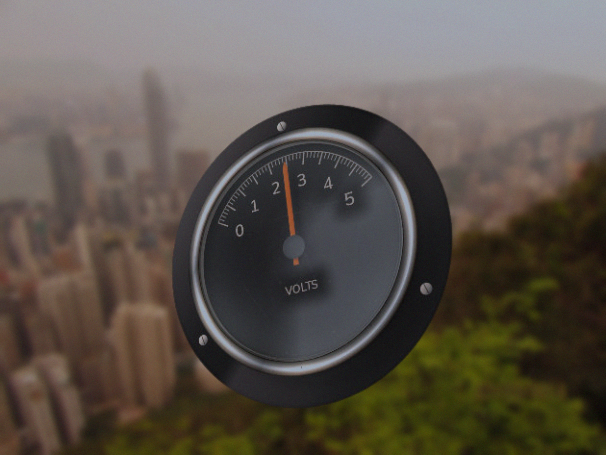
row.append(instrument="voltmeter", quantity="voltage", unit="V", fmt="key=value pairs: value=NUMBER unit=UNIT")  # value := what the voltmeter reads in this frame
value=2.5 unit=V
